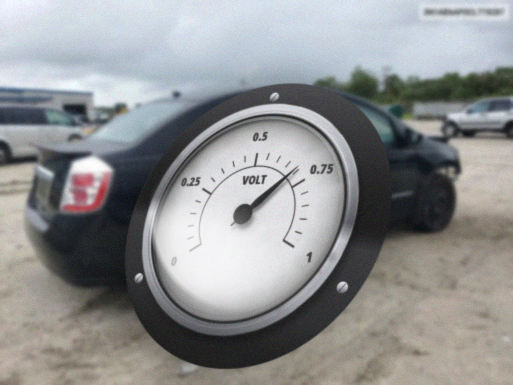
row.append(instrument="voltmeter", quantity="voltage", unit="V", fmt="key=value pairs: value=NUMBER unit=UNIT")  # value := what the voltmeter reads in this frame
value=0.7 unit=V
